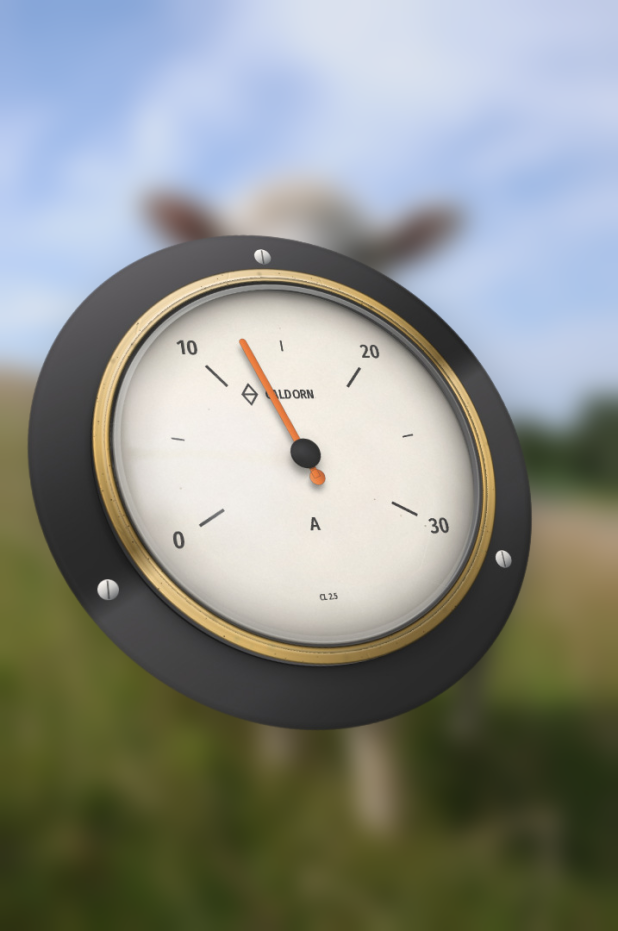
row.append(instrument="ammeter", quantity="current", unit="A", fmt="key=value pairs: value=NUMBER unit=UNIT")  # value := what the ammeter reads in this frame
value=12.5 unit=A
